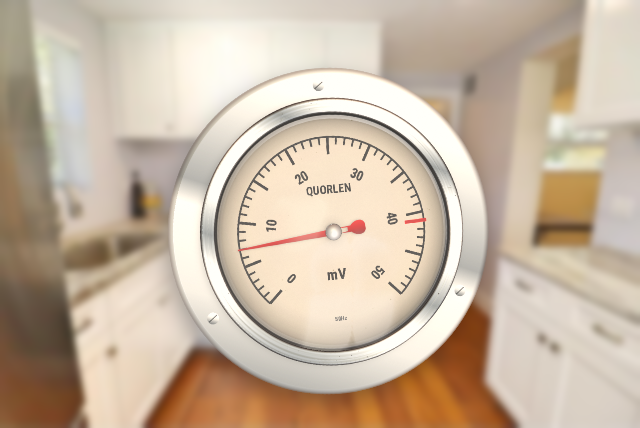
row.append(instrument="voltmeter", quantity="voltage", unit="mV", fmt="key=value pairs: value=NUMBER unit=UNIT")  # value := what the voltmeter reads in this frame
value=7 unit=mV
